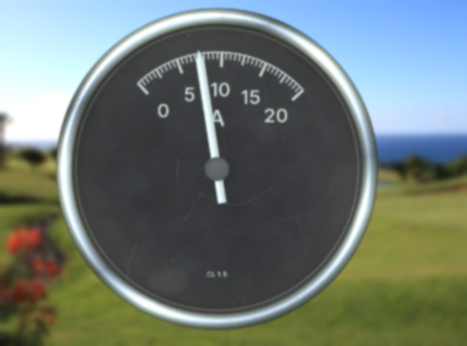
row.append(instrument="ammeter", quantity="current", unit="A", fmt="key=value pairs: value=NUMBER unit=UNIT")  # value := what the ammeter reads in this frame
value=7.5 unit=A
